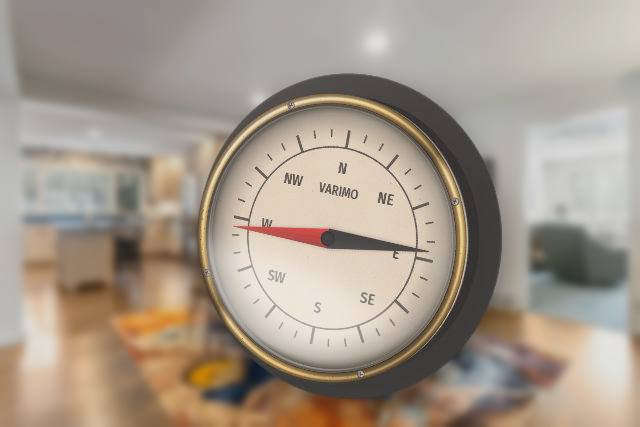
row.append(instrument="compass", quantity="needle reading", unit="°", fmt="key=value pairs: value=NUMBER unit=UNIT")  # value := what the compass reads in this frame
value=265 unit=°
